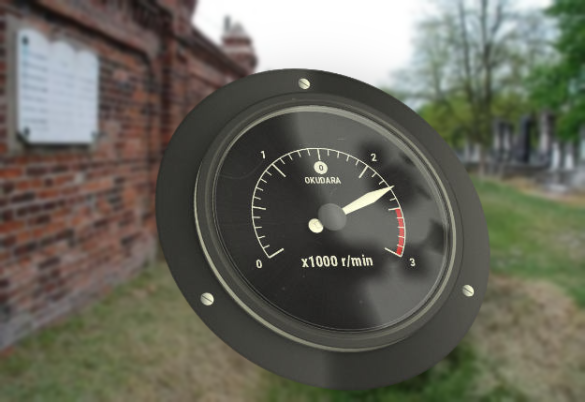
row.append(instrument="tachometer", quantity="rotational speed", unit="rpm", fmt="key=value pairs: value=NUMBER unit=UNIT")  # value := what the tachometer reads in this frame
value=2300 unit=rpm
